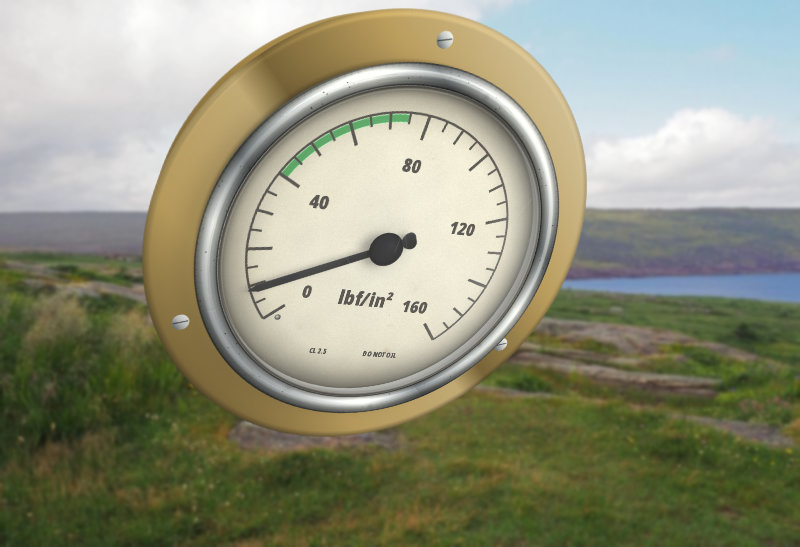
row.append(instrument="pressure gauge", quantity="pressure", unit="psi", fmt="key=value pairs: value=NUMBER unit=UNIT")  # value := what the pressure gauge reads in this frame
value=10 unit=psi
